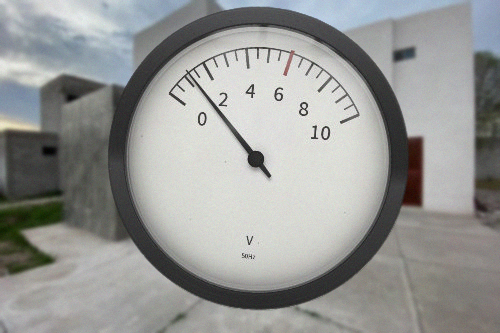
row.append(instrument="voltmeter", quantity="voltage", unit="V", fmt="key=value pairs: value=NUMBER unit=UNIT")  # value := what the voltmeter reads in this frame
value=1.25 unit=V
